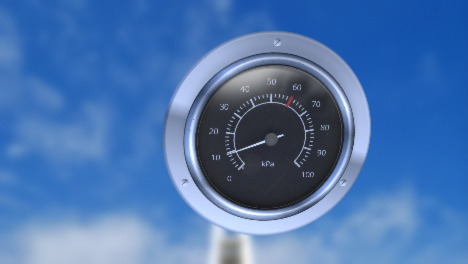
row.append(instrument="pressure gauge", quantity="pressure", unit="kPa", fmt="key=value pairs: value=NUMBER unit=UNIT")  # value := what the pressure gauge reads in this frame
value=10 unit=kPa
